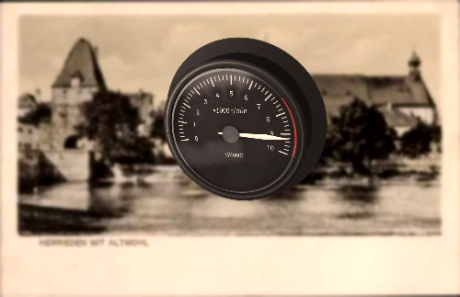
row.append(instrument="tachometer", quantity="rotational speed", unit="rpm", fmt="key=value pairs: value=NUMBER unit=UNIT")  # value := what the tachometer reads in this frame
value=9200 unit=rpm
